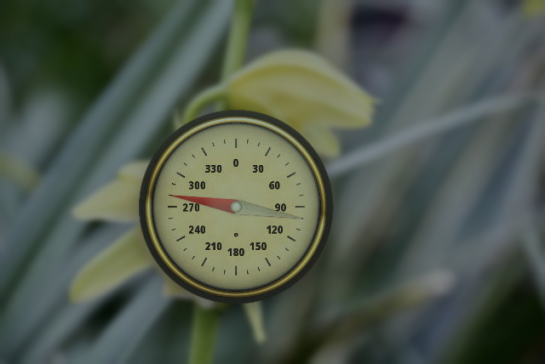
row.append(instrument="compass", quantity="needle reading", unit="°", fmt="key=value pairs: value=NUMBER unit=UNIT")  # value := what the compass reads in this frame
value=280 unit=°
